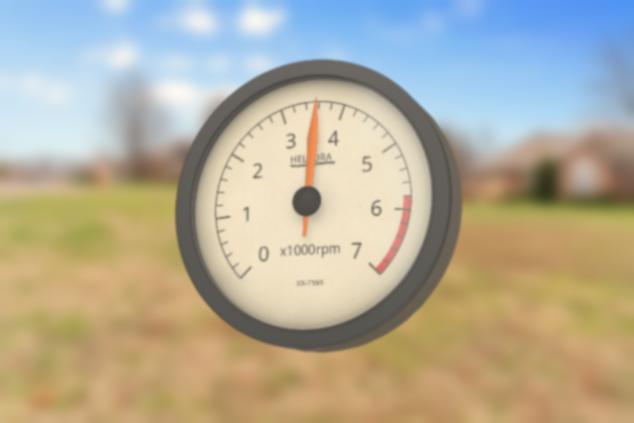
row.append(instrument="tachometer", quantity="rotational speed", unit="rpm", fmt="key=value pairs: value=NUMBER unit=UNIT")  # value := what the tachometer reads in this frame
value=3600 unit=rpm
